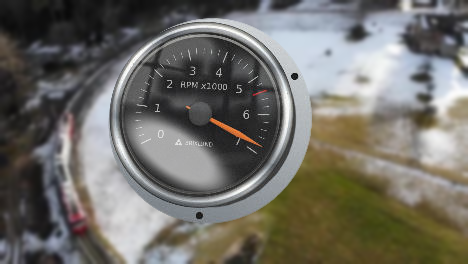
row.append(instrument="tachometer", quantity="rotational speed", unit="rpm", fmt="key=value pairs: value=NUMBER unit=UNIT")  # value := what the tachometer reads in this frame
value=6800 unit=rpm
